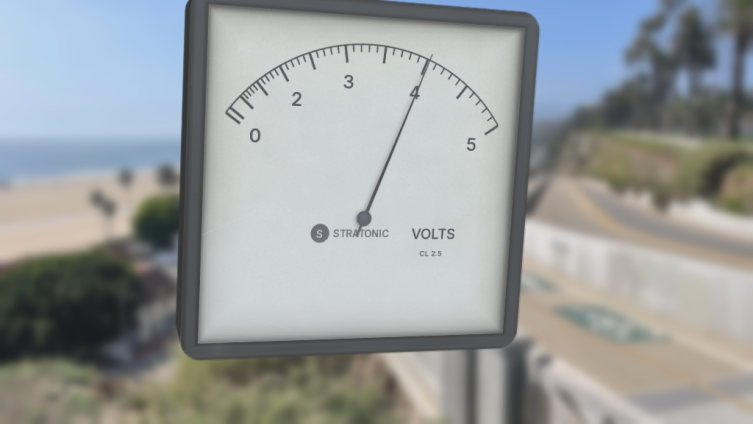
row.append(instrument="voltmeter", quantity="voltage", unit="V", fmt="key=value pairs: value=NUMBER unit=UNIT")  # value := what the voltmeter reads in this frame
value=4 unit=V
